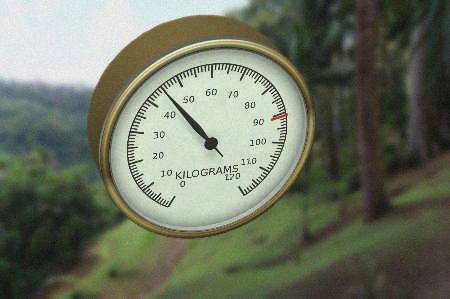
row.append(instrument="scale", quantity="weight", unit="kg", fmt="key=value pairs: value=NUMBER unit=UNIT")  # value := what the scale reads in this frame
value=45 unit=kg
